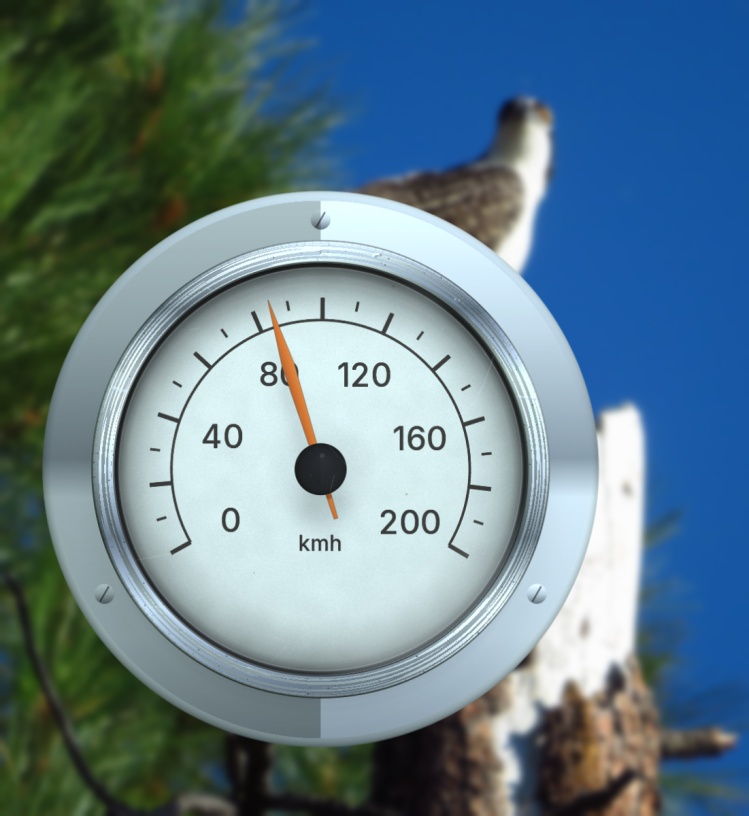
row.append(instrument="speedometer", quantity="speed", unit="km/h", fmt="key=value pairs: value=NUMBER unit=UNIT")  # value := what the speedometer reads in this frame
value=85 unit=km/h
